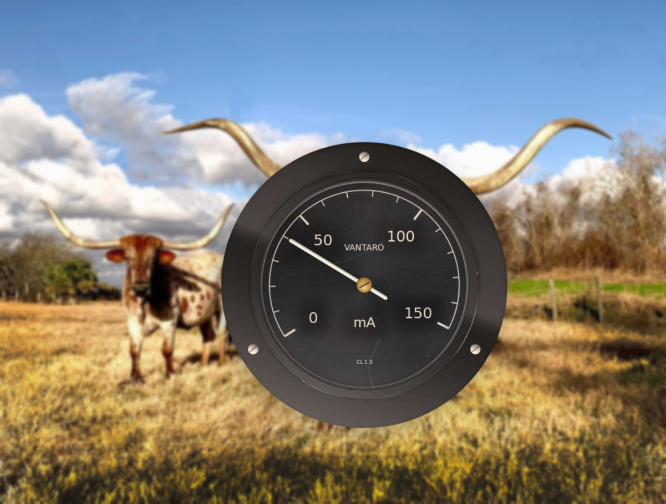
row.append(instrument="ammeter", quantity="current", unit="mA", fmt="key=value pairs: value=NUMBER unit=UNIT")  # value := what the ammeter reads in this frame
value=40 unit=mA
